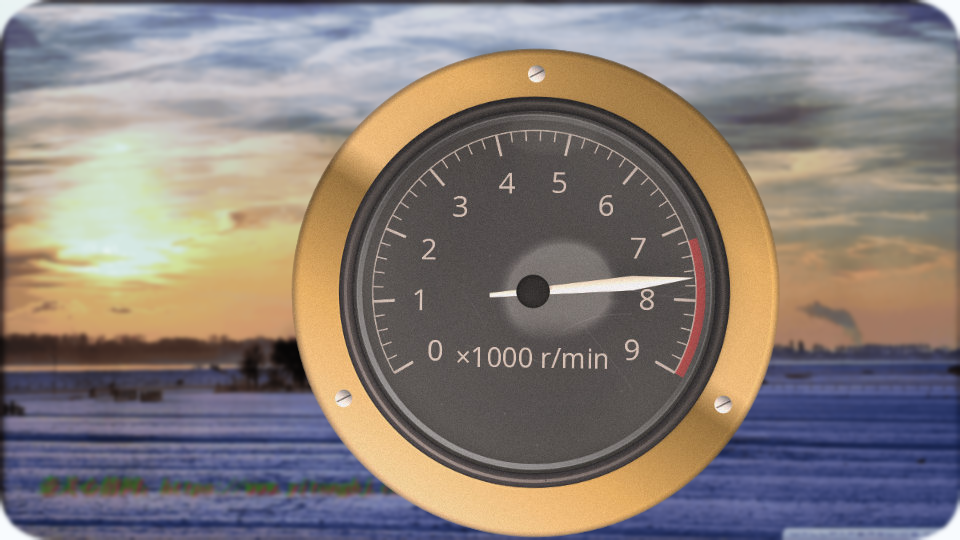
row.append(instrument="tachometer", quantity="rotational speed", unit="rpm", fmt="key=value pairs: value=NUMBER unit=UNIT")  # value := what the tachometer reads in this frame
value=7700 unit=rpm
